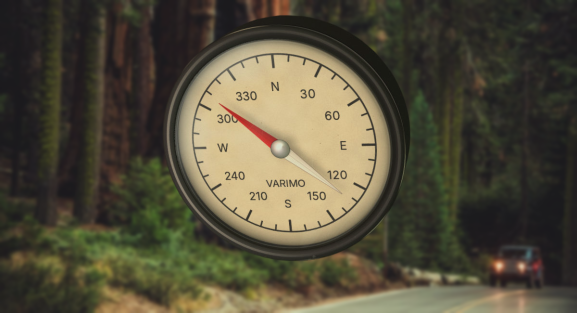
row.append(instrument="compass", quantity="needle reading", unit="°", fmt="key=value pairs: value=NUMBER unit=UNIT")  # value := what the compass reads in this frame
value=310 unit=°
